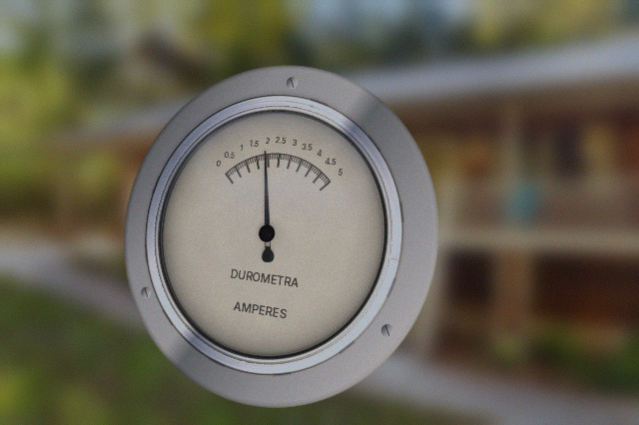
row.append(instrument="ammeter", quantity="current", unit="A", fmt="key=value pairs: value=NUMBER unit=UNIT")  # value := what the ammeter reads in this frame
value=2 unit=A
